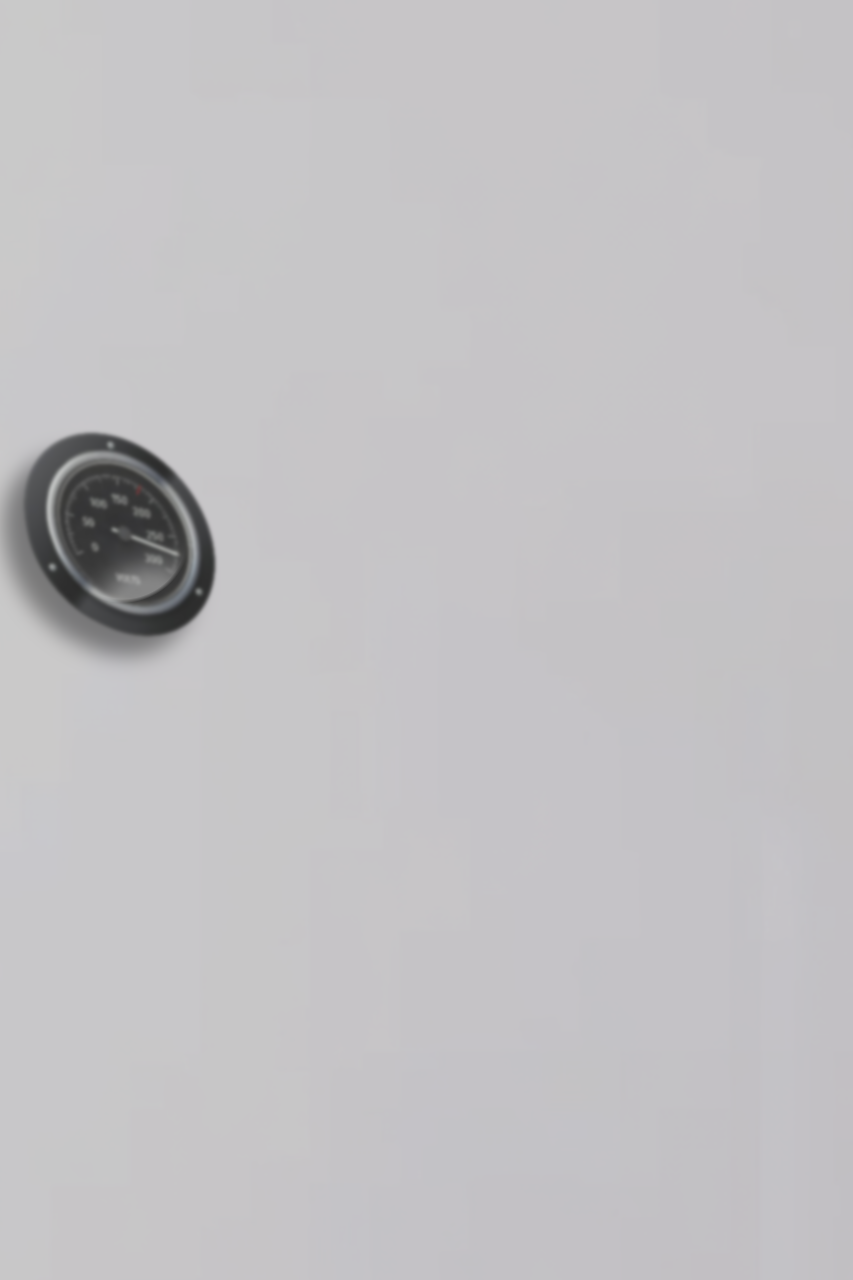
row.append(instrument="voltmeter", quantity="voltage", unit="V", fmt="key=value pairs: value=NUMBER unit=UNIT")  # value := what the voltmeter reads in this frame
value=275 unit=V
